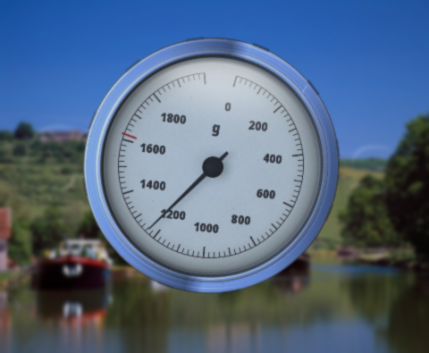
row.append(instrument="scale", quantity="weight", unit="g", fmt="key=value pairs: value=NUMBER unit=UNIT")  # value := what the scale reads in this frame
value=1240 unit=g
